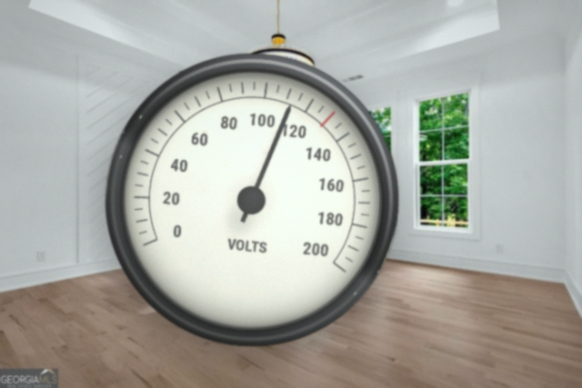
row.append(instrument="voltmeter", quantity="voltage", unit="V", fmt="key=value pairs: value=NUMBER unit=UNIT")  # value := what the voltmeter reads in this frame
value=112.5 unit=V
